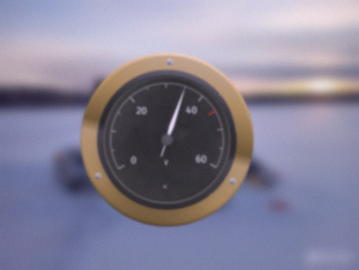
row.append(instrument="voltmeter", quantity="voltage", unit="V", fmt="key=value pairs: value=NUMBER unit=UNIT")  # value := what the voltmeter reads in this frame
value=35 unit=V
